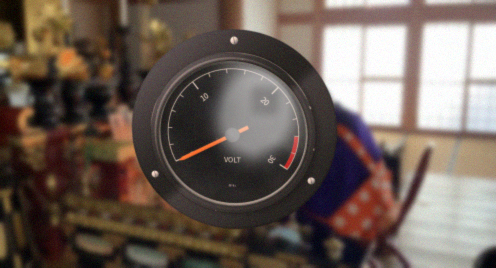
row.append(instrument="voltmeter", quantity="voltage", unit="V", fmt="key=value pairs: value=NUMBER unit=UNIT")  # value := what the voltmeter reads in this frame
value=0 unit=V
